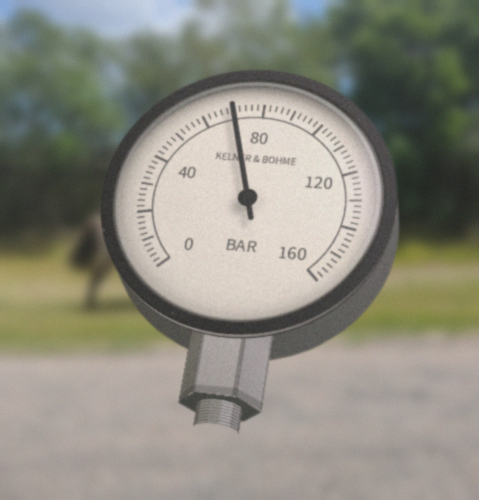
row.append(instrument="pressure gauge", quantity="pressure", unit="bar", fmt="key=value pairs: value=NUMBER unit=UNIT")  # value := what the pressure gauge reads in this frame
value=70 unit=bar
